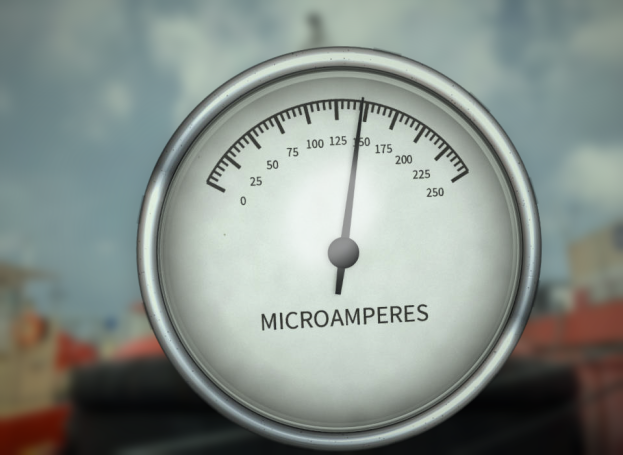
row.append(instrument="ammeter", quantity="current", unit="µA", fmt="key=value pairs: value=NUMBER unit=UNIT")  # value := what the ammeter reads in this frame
value=145 unit=µA
